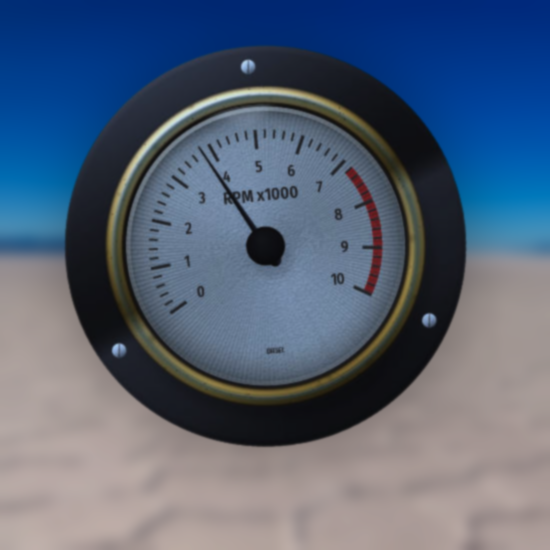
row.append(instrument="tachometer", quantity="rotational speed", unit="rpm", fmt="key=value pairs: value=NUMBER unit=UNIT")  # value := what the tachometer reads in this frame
value=3800 unit=rpm
